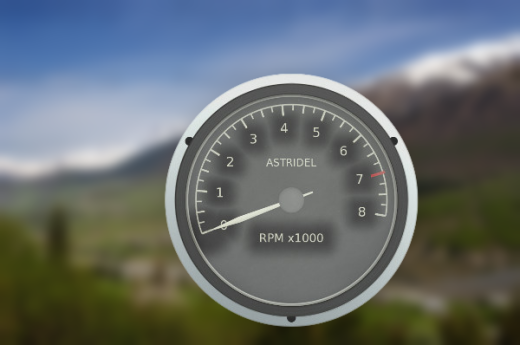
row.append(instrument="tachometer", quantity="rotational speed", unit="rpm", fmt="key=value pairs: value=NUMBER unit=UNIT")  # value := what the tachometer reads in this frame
value=0 unit=rpm
